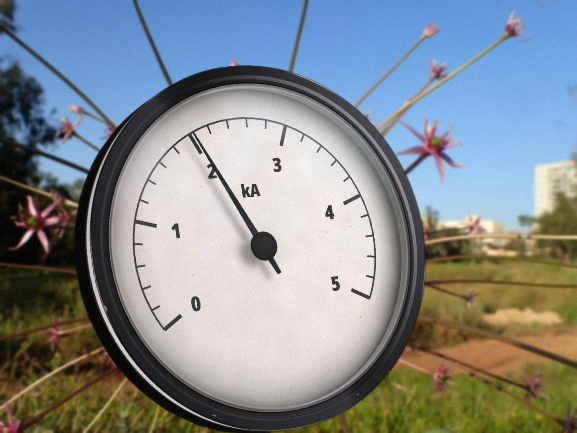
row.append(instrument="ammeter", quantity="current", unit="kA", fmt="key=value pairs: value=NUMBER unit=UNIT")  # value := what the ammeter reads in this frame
value=2 unit=kA
